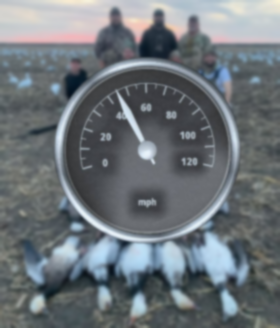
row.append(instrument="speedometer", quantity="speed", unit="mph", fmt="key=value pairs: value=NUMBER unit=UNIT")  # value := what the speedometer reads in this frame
value=45 unit=mph
